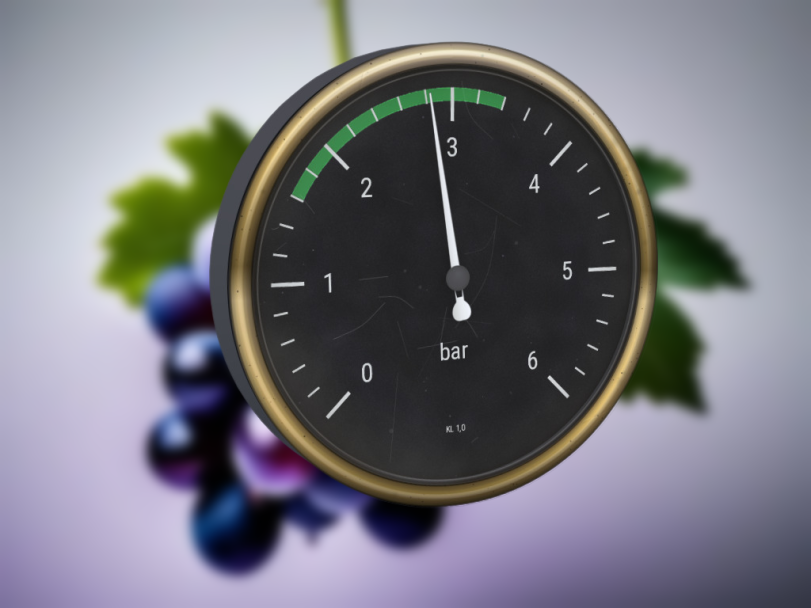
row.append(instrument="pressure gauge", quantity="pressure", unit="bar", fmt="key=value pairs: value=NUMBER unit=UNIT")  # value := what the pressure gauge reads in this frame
value=2.8 unit=bar
